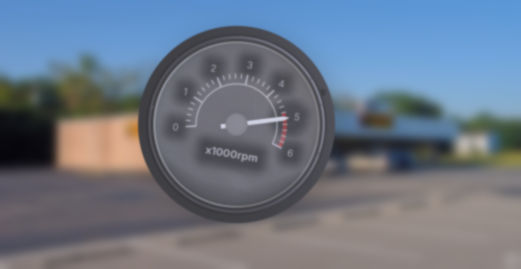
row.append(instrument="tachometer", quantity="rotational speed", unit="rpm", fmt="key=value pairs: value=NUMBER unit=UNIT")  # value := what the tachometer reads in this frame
value=5000 unit=rpm
